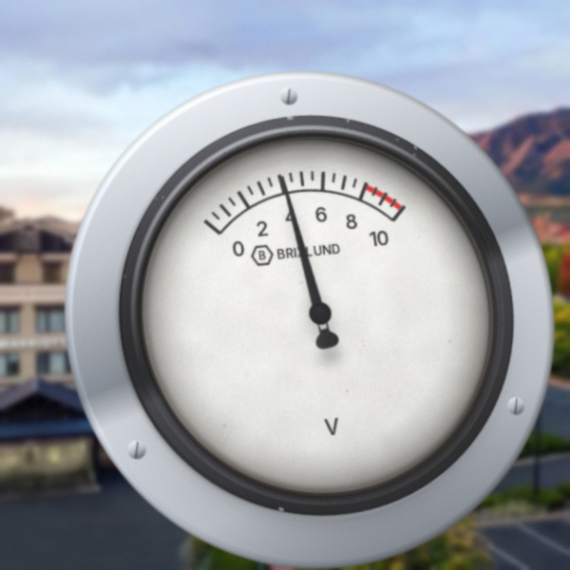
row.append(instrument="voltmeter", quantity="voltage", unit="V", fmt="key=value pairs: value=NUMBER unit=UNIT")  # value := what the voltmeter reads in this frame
value=4 unit=V
